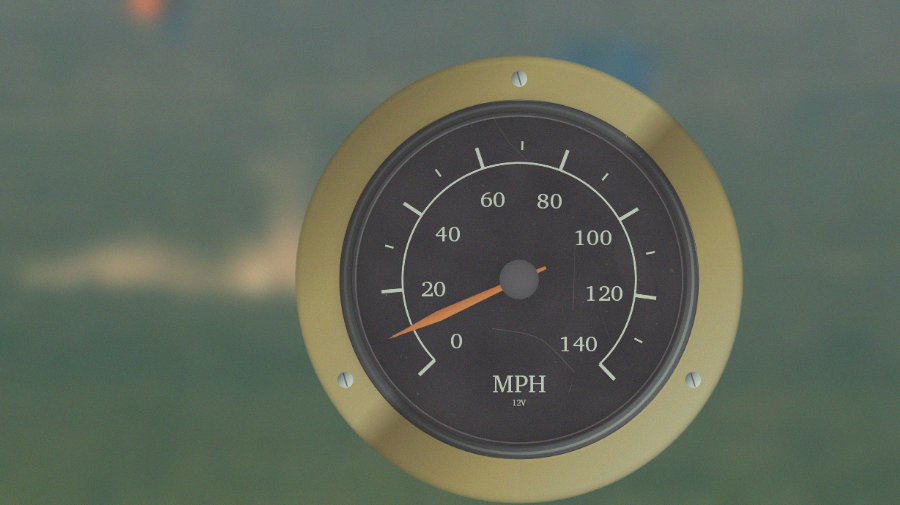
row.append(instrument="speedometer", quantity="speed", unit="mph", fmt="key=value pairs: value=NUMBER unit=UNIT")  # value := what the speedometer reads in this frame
value=10 unit=mph
